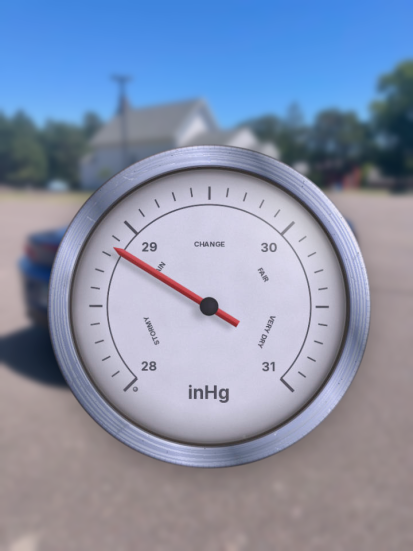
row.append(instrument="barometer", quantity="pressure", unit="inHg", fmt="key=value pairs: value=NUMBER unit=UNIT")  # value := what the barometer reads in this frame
value=28.85 unit=inHg
